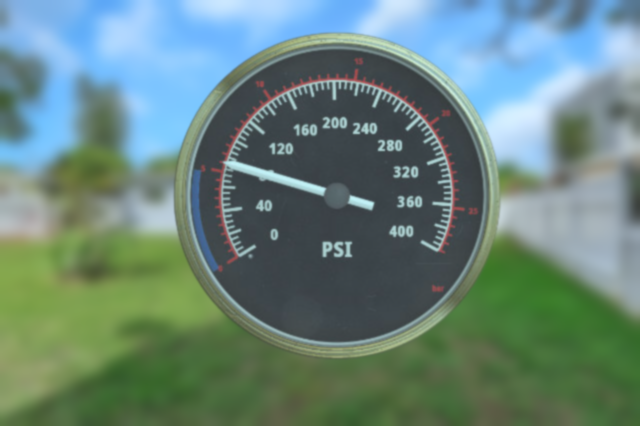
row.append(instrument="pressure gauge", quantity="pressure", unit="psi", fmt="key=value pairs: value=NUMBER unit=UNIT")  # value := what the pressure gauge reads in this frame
value=80 unit=psi
